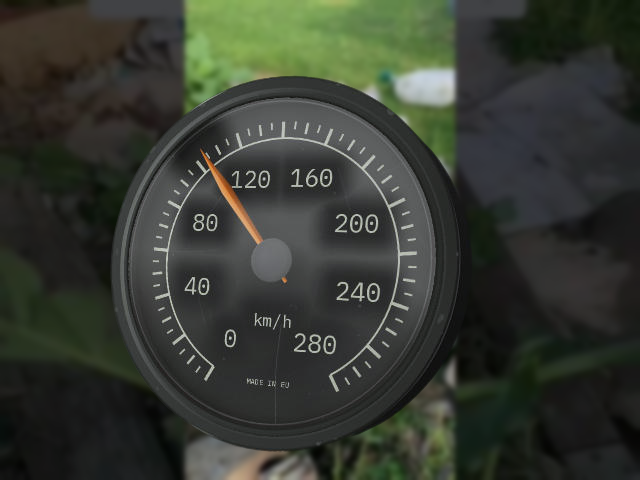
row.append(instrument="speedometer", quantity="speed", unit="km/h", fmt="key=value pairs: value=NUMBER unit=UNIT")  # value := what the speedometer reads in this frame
value=105 unit=km/h
